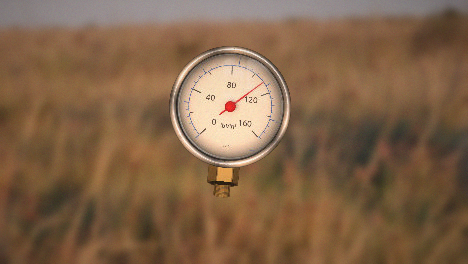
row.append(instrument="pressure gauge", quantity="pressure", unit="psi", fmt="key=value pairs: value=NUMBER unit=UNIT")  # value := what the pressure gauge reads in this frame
value=110 unit=psi
